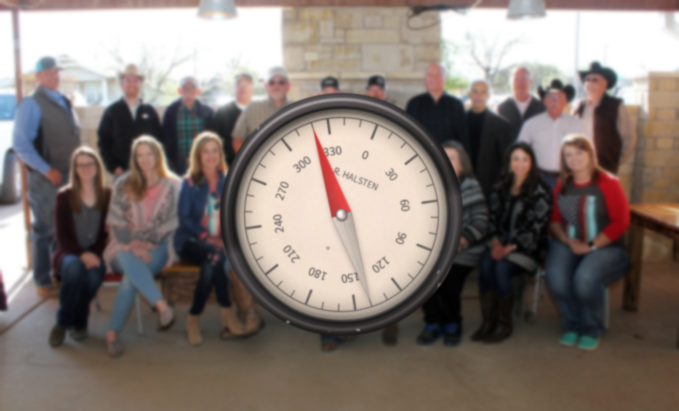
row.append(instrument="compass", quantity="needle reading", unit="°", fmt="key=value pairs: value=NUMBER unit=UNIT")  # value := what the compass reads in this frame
value=320 unit=°
